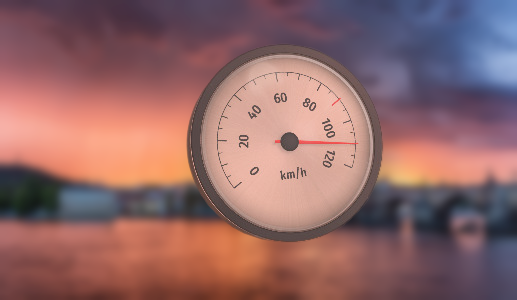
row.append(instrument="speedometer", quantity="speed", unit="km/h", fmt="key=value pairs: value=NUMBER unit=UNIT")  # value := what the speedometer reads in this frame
value=110 unit=km/h
